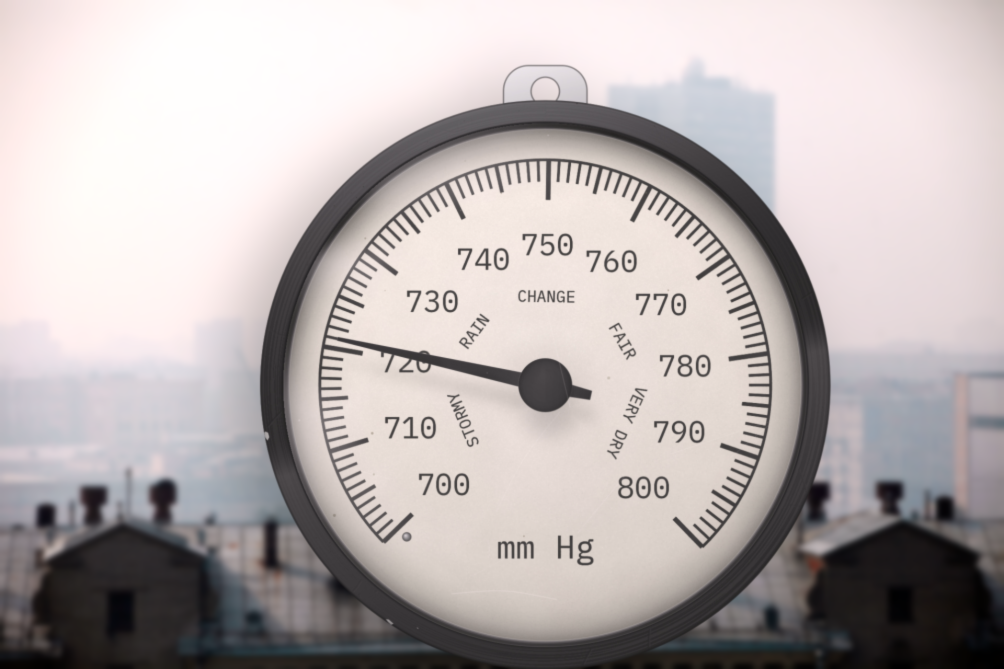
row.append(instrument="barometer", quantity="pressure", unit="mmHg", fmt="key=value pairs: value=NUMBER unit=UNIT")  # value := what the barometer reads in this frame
value=721 unit=mmHg
